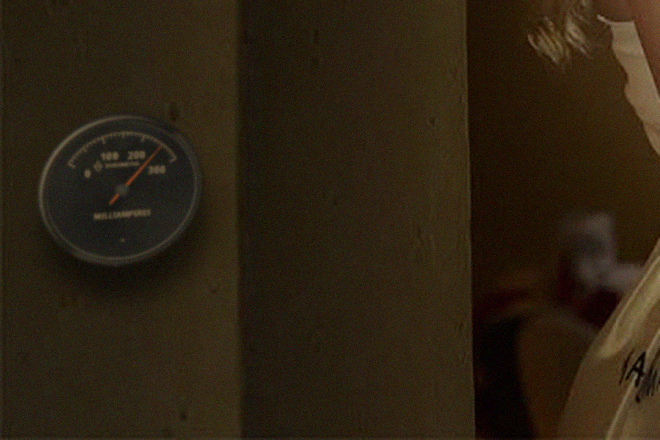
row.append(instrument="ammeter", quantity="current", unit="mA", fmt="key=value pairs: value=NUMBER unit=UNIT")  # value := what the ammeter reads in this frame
value=250 unit=mA
